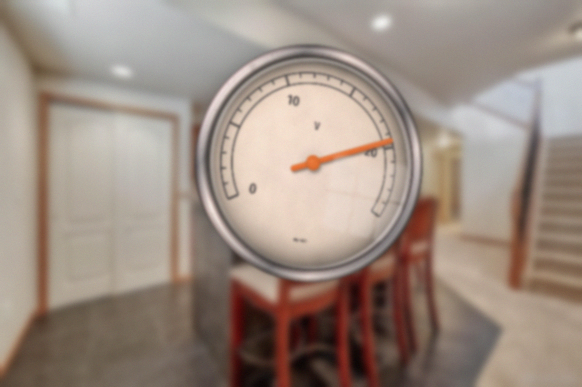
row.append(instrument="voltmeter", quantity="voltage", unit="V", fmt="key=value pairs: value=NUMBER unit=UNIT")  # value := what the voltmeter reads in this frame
value=19.5 unit=V
